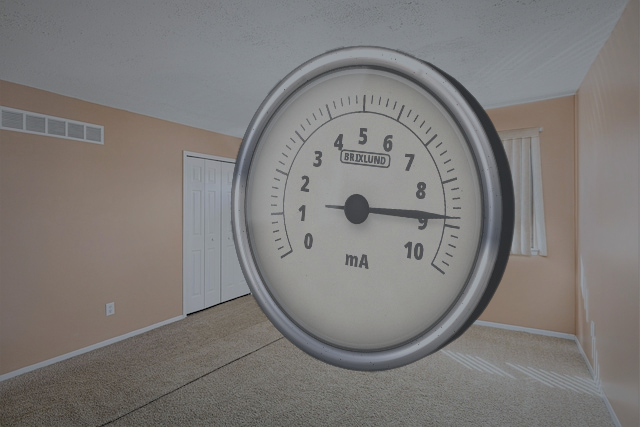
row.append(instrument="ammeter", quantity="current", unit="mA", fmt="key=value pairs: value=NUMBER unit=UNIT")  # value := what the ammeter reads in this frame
value=8.8 unit=mA
